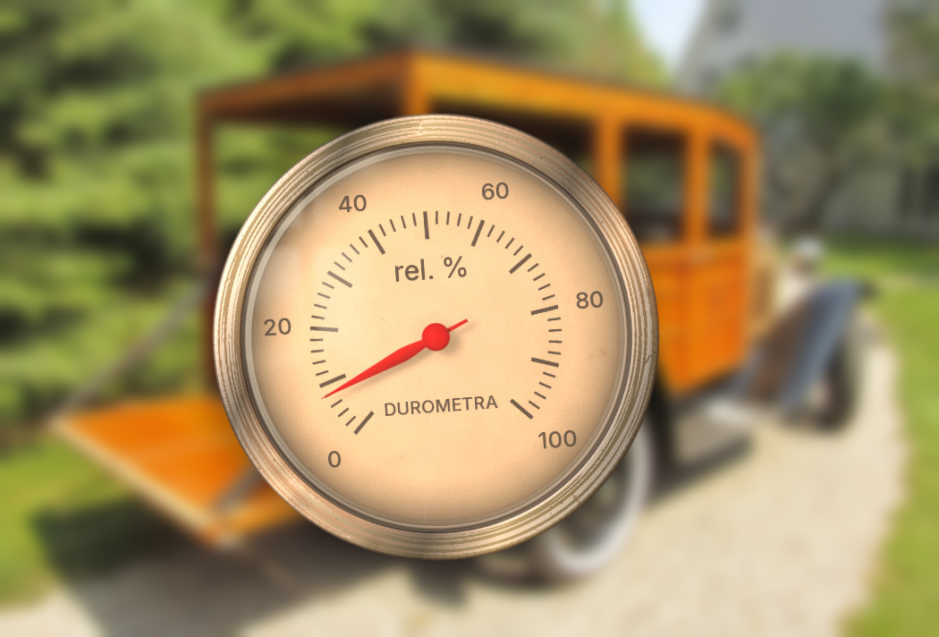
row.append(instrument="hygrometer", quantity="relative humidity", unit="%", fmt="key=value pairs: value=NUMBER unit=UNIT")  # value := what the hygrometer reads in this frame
value=8 unit=%
